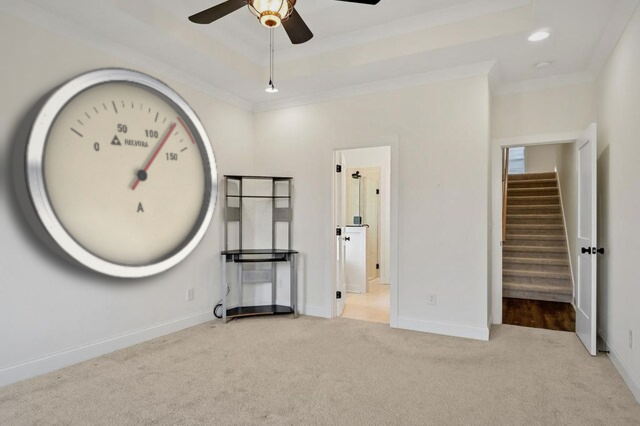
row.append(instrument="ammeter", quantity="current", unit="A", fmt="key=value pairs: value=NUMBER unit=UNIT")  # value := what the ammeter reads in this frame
value=120 unit=A
